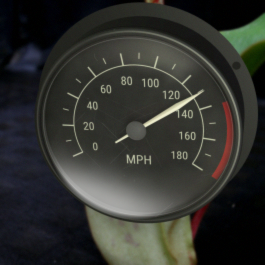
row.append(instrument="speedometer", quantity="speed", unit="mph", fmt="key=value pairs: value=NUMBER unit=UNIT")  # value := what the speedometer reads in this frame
value=130 unit=mph
